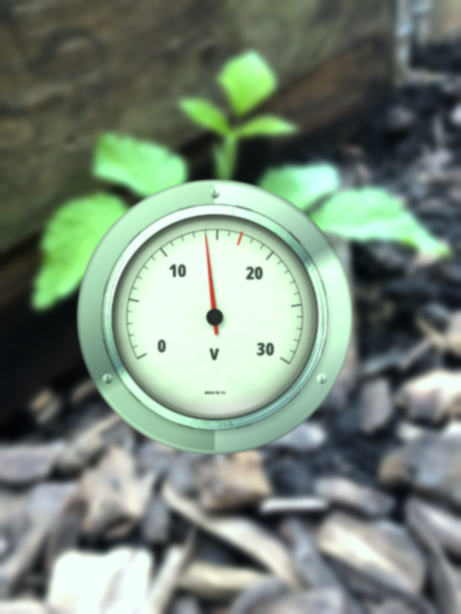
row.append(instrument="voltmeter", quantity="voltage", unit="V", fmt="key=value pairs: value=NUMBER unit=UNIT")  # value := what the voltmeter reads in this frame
value=14 unit=V
